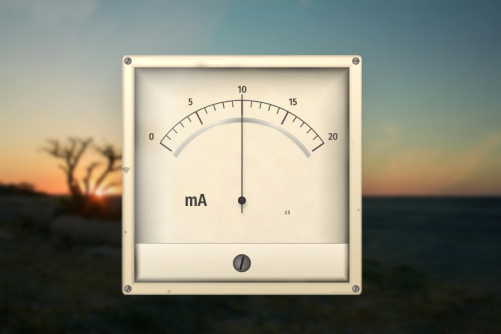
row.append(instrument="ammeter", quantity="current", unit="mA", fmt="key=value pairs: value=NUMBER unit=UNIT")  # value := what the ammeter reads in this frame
value=10 unit=mA
